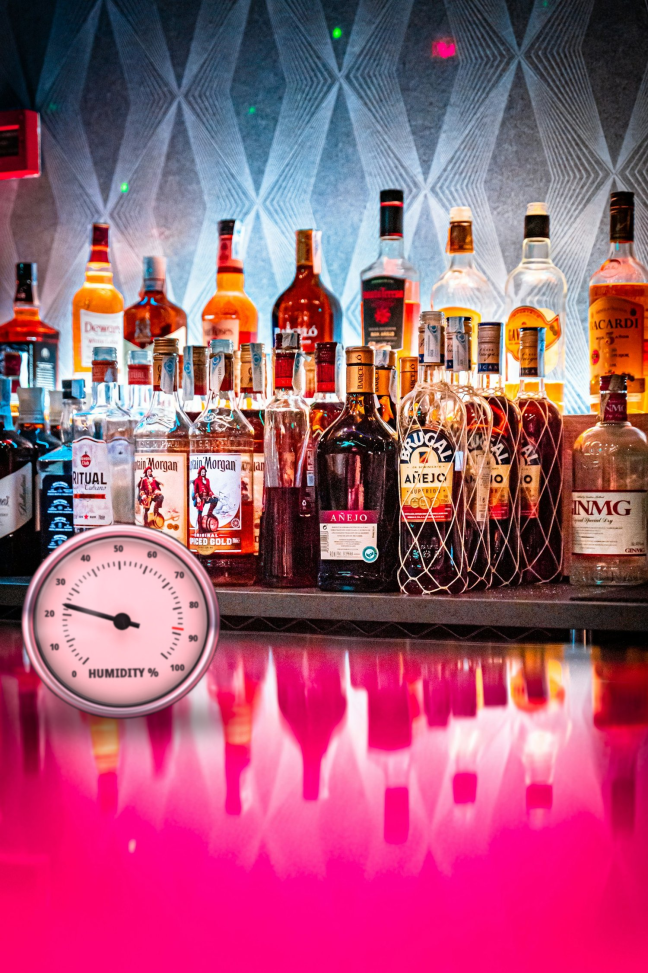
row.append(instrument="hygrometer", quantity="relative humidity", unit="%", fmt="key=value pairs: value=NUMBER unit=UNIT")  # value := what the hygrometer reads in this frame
value=24 unit=%
